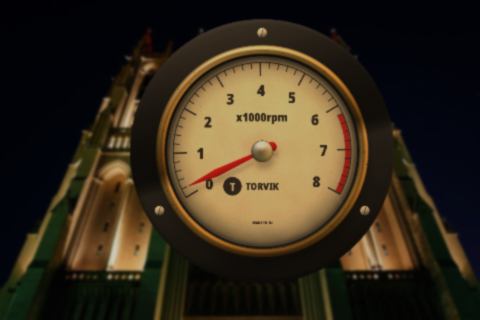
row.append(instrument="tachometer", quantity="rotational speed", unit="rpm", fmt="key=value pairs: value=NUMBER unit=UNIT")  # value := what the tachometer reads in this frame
value=200 unit=rpm
